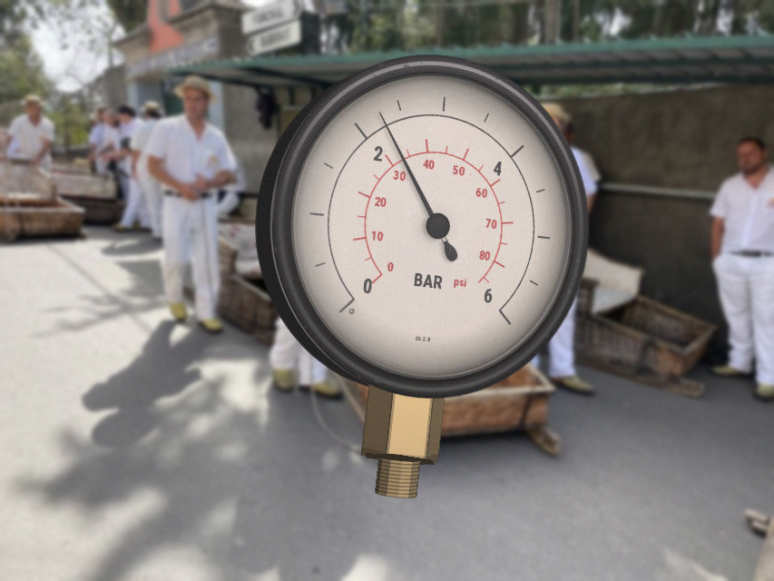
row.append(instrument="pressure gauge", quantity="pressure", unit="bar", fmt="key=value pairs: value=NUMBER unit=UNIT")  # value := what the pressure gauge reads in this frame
value=2.25 unit=bar
